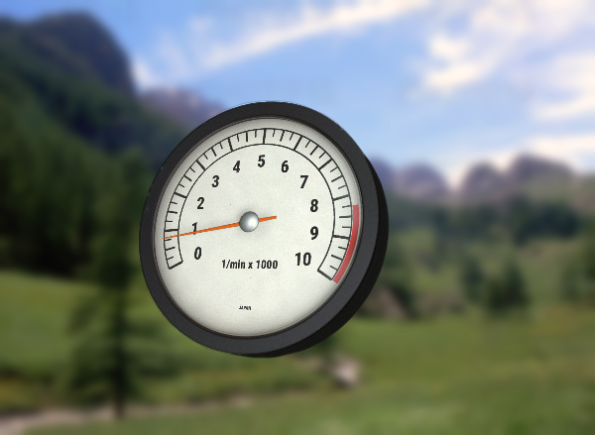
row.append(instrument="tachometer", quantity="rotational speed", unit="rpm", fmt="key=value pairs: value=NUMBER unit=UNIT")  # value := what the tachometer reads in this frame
value=750 unit=rpm
